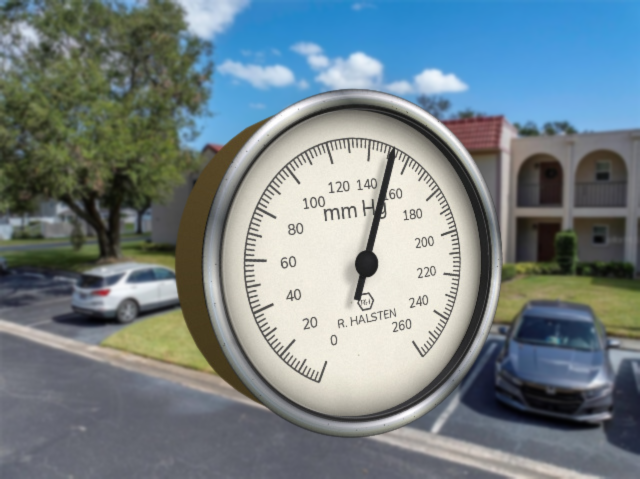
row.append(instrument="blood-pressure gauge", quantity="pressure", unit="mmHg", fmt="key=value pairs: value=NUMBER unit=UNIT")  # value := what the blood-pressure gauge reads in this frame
value=150 unit=mmHg
